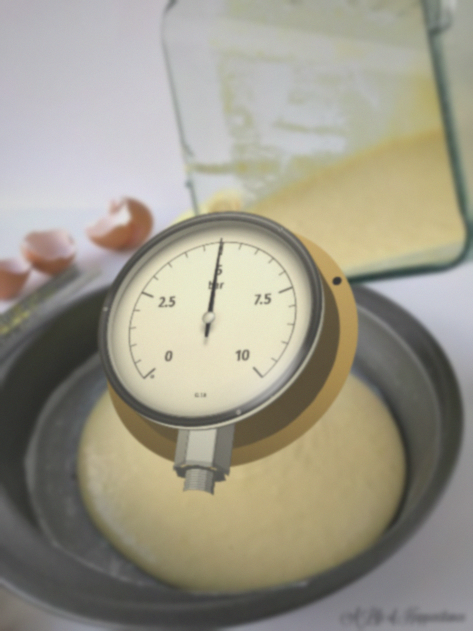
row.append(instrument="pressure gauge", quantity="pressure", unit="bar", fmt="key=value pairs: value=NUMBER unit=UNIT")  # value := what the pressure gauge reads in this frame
value=5 unit=bar
